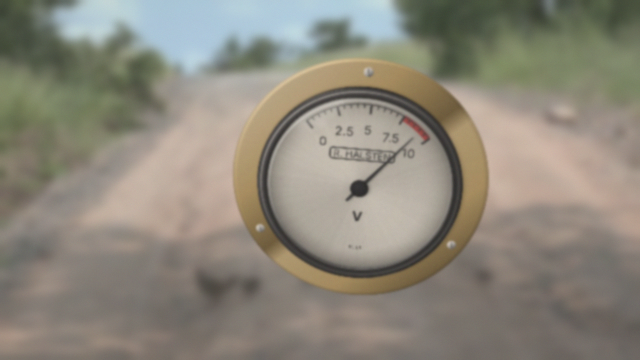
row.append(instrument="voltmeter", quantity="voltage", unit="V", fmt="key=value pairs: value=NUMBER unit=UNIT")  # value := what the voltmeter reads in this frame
value=9 unit=V
